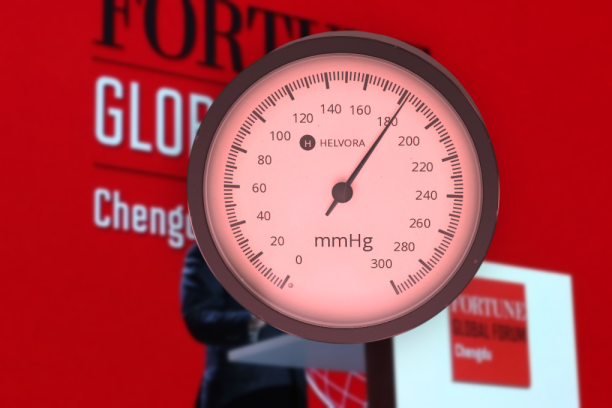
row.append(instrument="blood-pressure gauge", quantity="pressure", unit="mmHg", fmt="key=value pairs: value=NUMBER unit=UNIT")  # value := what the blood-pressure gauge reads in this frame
value=182 unit=mmHg
